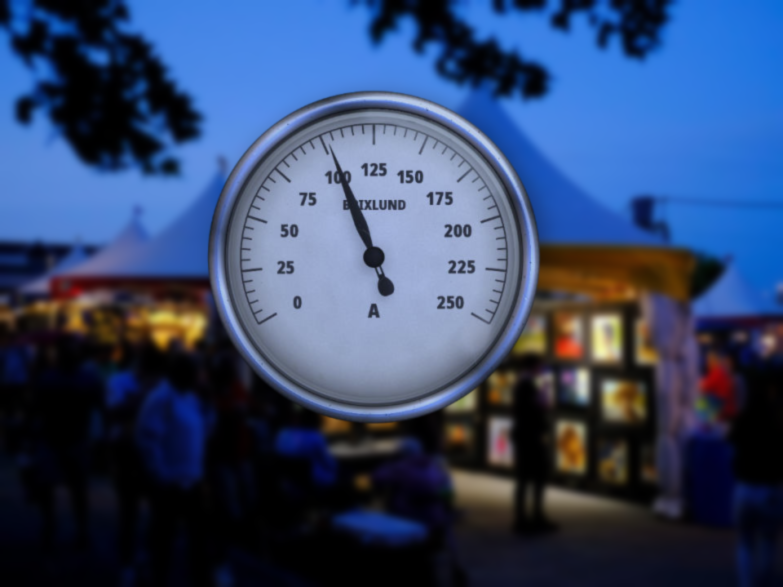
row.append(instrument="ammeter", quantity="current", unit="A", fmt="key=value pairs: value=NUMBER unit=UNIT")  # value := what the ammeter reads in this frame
value=102.5 unit=A
